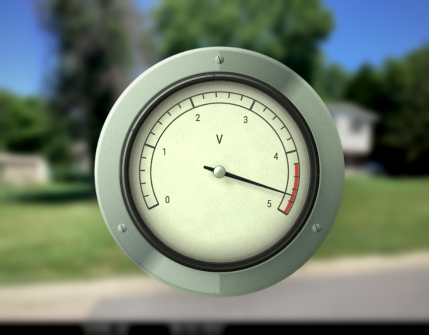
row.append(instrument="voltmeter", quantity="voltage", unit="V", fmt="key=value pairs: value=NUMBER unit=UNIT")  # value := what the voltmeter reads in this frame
value=4.7 unit=V
